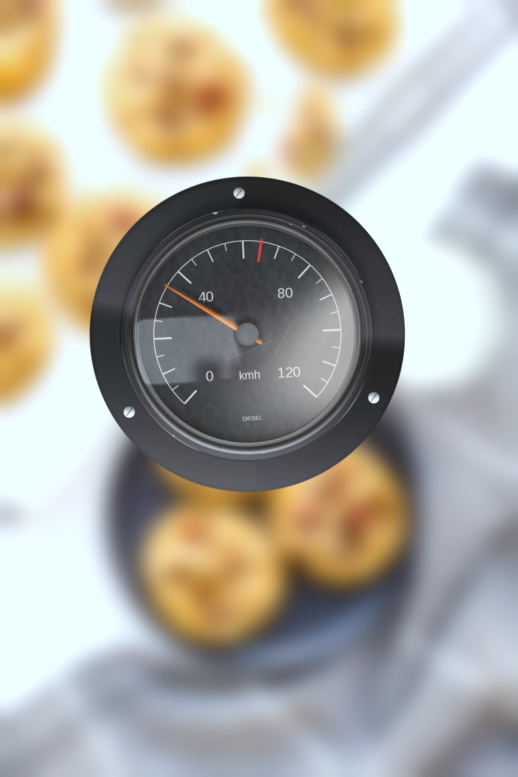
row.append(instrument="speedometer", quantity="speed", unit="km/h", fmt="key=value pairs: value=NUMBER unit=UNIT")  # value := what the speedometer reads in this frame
value=35 unit=km/h
